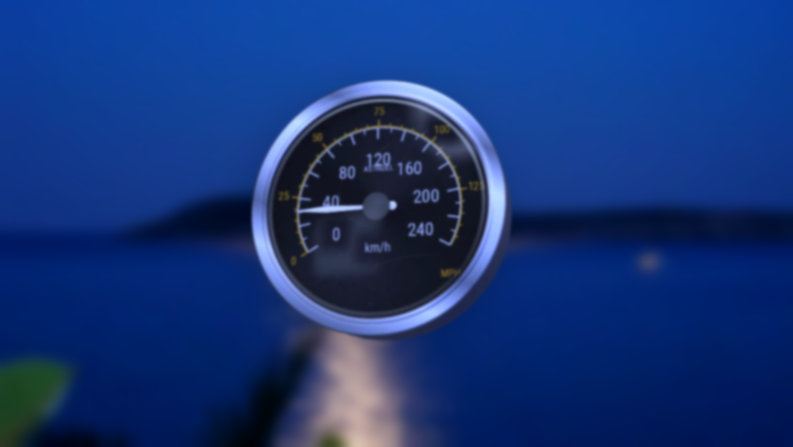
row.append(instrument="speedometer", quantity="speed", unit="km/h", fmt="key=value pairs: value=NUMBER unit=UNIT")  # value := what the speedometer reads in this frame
value=30 unit=km/h
